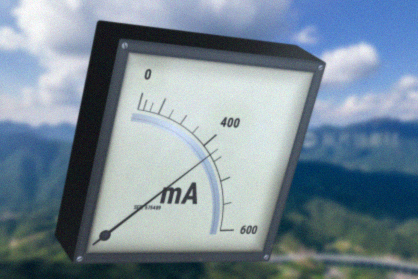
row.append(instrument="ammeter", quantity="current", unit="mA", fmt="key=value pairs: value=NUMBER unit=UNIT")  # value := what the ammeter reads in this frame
value=425 unit=mA
